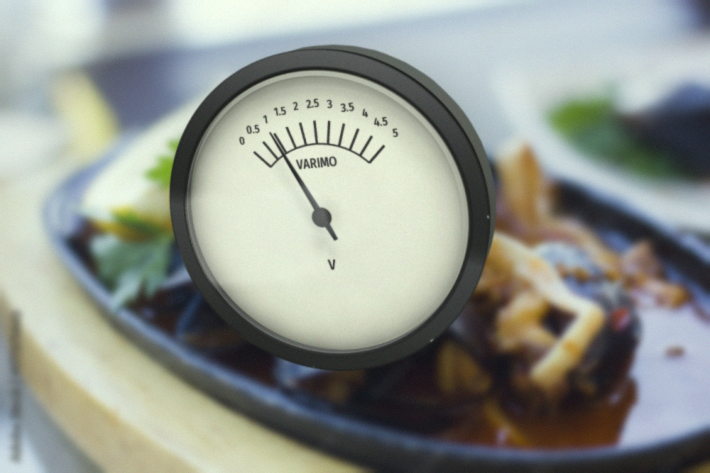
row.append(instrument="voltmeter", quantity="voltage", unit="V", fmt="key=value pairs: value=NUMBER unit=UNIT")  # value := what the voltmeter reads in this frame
value=1 unit=V
